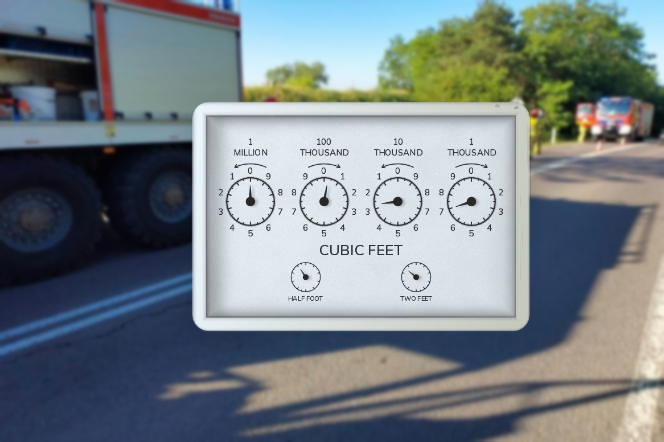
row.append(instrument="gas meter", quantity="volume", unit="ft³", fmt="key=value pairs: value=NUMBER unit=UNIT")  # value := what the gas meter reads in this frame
value=2700 unit=ft³
